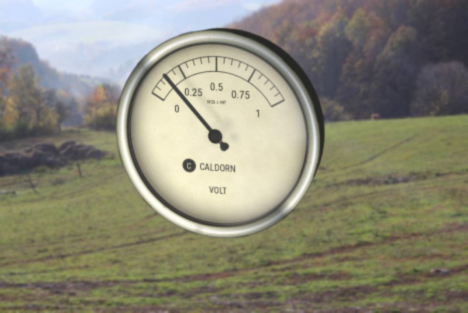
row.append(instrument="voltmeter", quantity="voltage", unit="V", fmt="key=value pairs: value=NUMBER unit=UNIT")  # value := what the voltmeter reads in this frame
value=0.15 unit=V
